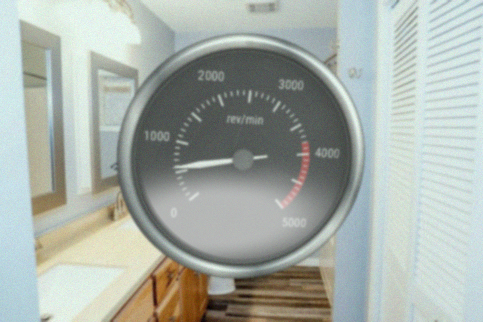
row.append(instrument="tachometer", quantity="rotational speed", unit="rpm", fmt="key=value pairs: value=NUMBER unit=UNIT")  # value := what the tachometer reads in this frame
value=600 unit=rpm
